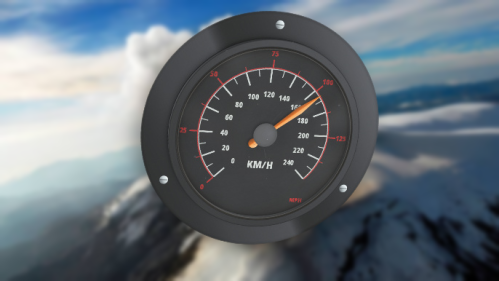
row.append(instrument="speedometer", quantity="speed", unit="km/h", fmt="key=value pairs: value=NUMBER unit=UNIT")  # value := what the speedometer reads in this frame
value=165 unit=km/h
